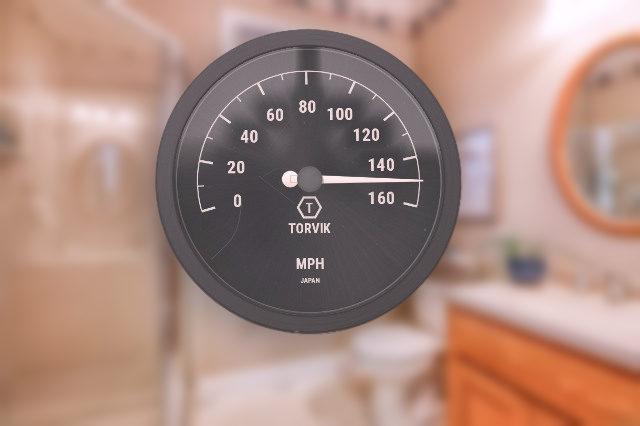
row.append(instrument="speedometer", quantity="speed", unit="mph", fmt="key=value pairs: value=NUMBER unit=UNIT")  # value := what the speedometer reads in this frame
value=150 unit=mph
